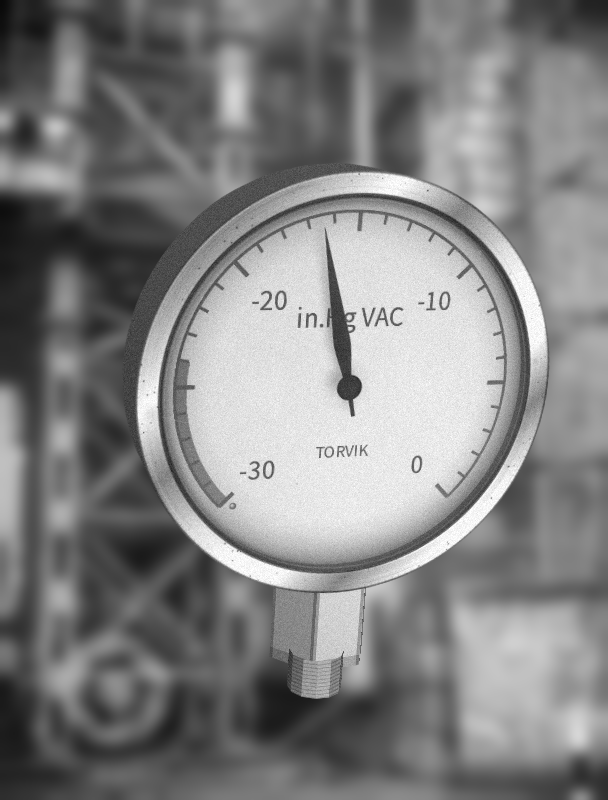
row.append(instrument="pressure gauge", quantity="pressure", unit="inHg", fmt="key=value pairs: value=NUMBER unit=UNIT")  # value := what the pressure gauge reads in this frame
value=-16.5 unit=inHg
